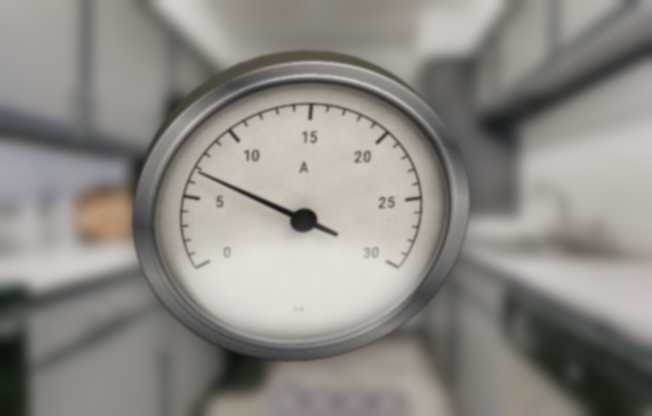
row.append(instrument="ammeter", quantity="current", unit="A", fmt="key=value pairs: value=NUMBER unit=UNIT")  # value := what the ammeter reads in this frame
value=7 unit=A
